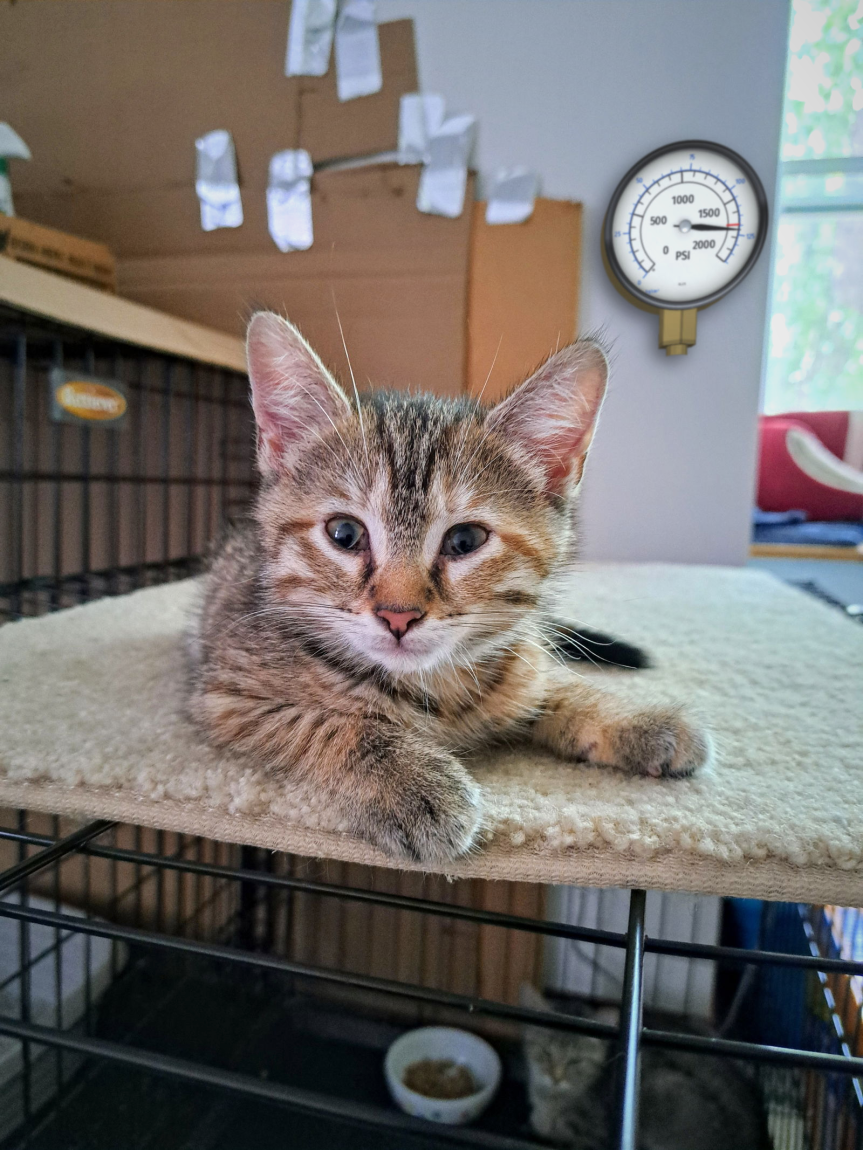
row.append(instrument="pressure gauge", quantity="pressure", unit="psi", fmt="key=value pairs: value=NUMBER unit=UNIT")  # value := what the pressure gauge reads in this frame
value=1750 unit=psi
